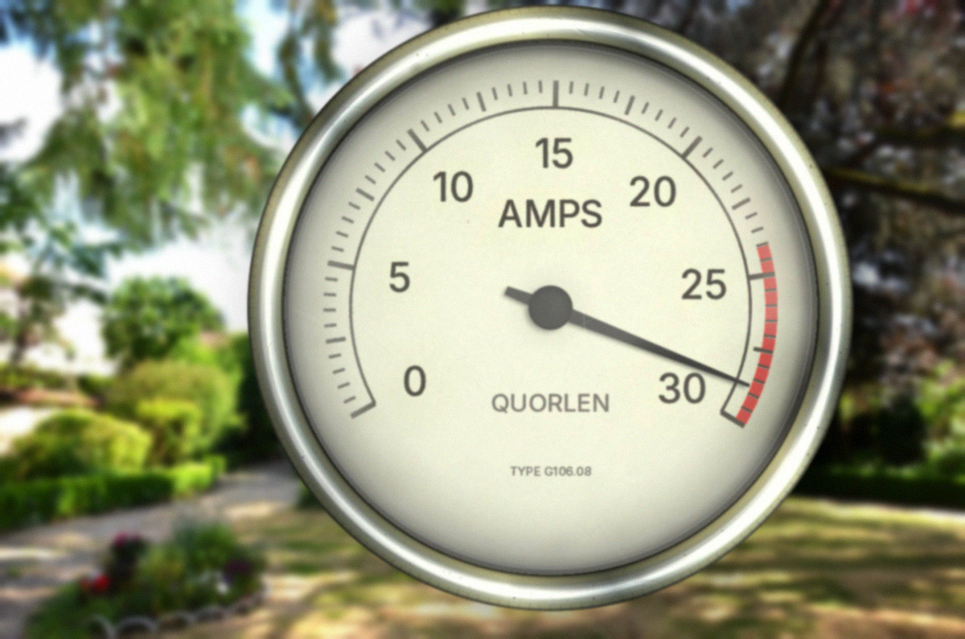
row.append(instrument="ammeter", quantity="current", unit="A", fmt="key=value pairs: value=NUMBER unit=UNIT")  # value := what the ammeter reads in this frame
value=28.75 unit=A
